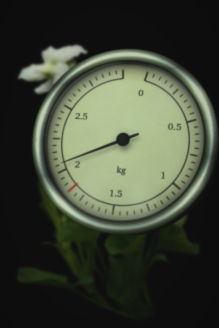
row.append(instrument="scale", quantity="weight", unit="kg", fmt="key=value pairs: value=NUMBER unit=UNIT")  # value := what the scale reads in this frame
value=2.05 unit=kg
